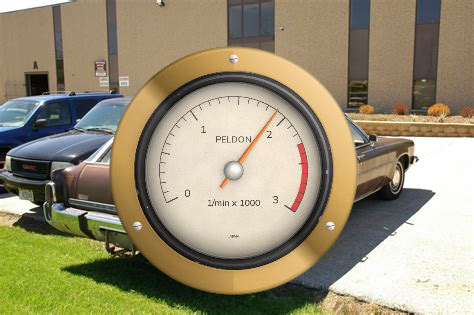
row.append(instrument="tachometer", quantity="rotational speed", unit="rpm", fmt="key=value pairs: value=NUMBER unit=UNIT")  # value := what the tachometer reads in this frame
value=1900 unit=rpm
